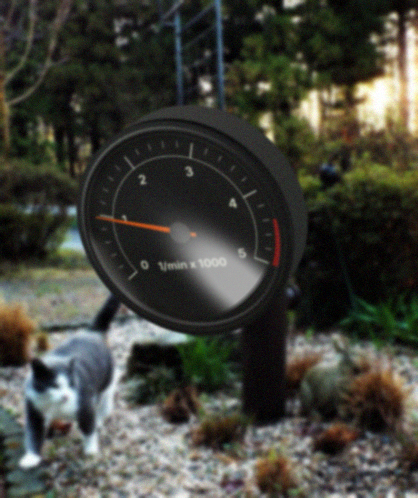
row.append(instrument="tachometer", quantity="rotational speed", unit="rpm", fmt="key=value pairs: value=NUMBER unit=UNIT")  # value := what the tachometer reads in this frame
value=1000 unit=rpm
